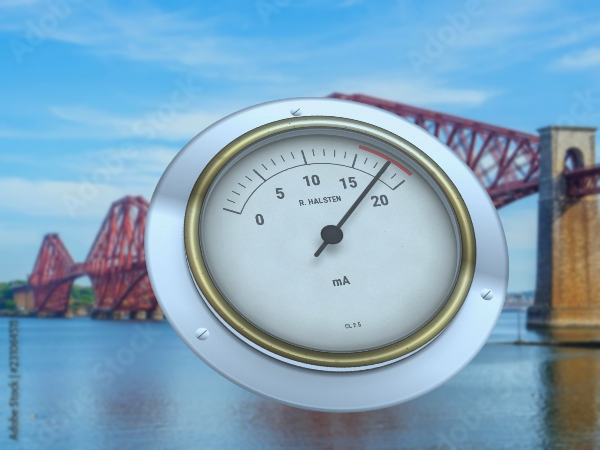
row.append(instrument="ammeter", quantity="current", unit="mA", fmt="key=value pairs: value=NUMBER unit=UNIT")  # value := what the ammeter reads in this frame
value=18 unit=mA
